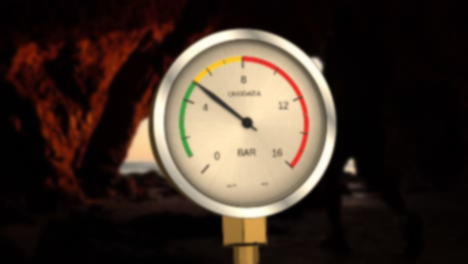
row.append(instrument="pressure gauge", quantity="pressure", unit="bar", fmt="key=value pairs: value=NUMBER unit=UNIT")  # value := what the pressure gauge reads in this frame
value=5 unit=bar
